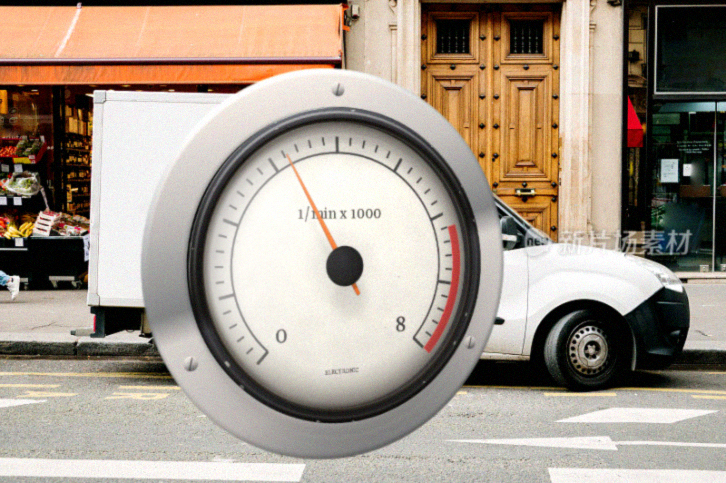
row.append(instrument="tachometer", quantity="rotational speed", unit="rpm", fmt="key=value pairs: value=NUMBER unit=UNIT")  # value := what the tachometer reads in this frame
value=3200 unit=rpm
